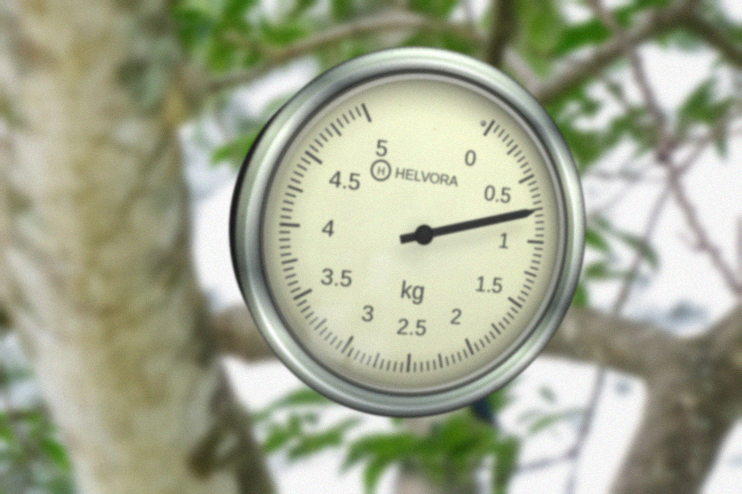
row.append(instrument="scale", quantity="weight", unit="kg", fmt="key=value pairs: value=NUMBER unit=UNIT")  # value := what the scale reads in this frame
value=0.75 unit=kg
